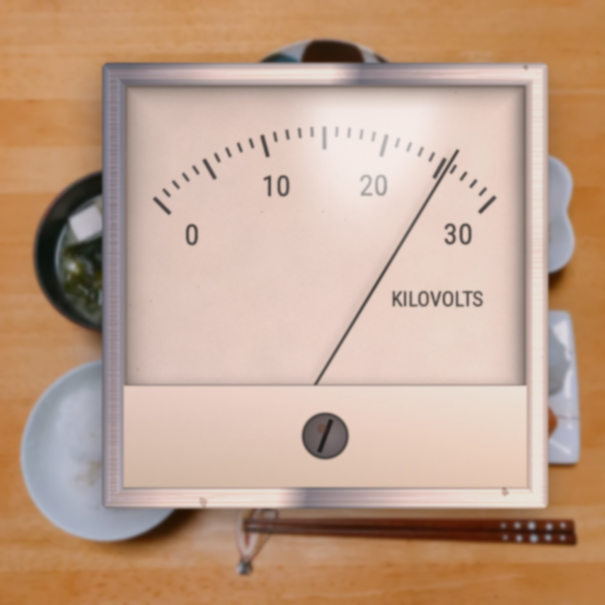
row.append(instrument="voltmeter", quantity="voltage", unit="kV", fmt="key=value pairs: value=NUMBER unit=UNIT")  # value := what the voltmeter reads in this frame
value=25.5 unit=kV
